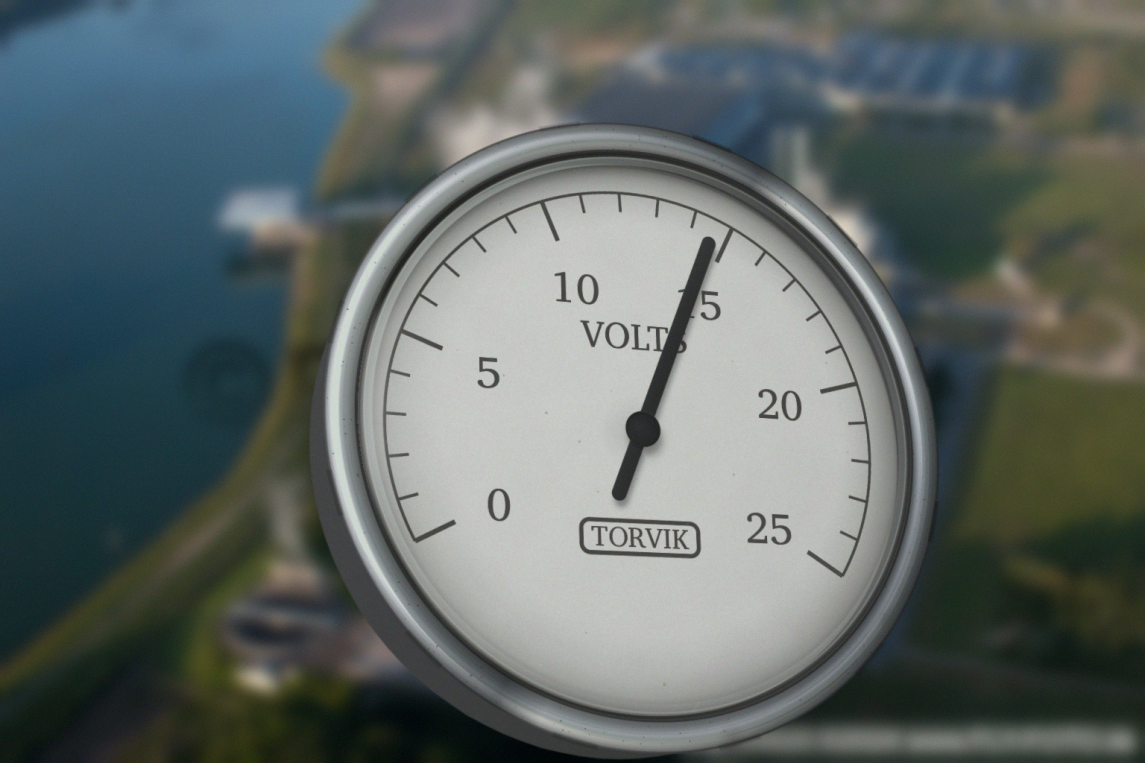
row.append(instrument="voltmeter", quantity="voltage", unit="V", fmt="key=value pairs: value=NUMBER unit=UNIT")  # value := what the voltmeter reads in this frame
value=14.5 unit=V
